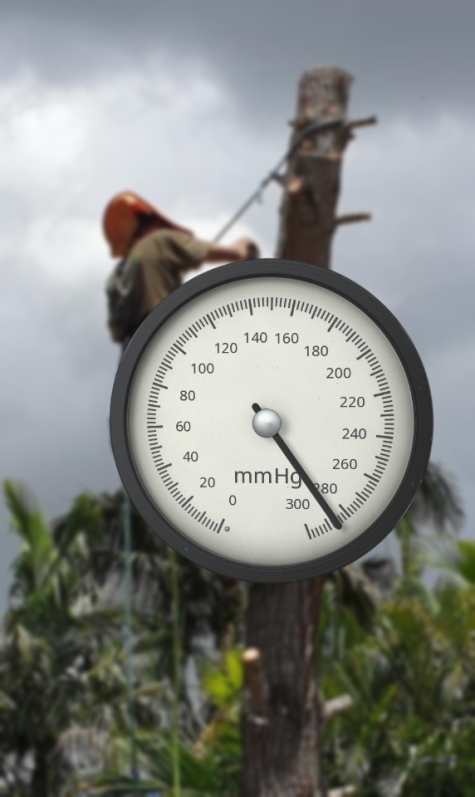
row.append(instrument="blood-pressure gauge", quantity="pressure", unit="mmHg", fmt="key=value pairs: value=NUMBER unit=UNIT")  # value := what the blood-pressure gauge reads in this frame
value=286 unit=mmHg
